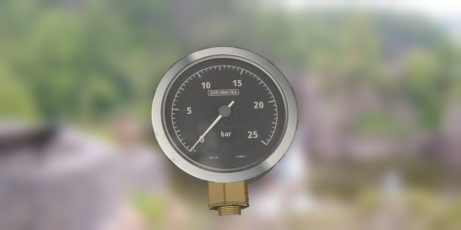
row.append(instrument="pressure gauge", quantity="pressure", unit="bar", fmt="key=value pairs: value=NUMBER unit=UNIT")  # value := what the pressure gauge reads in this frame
value=0 unit=bar
